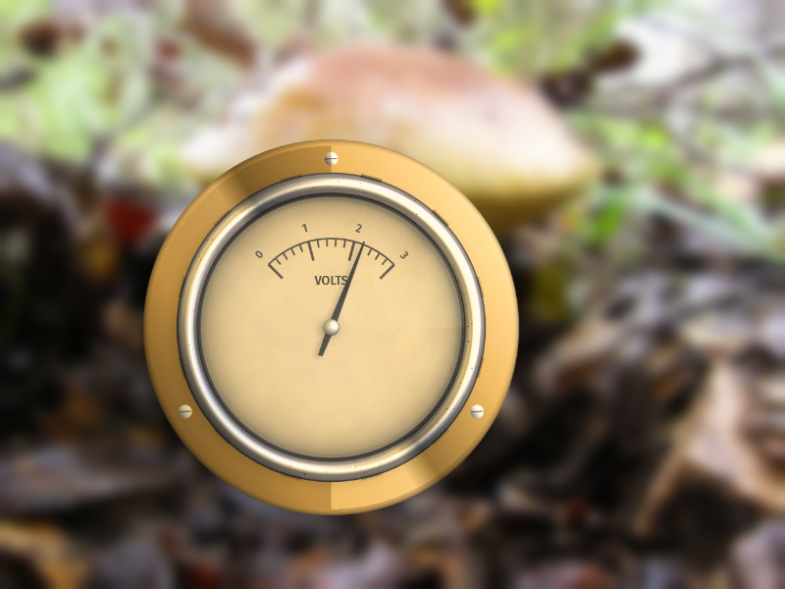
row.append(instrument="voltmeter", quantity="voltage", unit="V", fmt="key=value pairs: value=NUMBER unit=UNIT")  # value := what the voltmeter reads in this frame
value=2.2 unit=V
